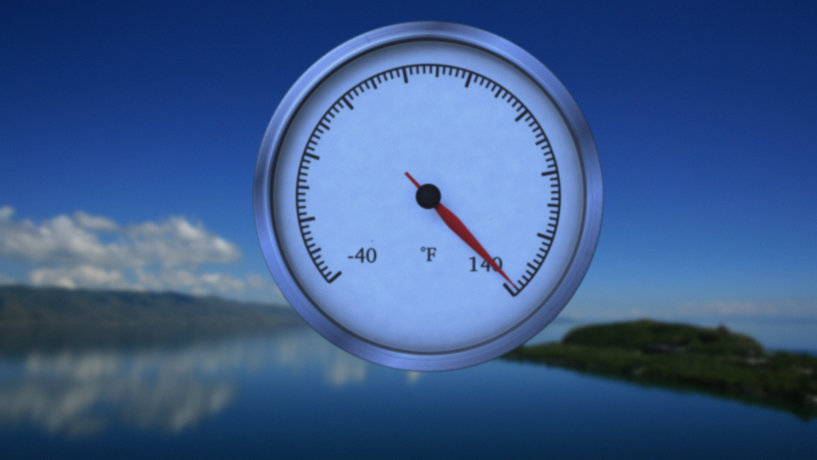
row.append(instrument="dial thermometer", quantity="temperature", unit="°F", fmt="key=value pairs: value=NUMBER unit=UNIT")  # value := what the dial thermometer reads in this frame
value=138 unit=°F
